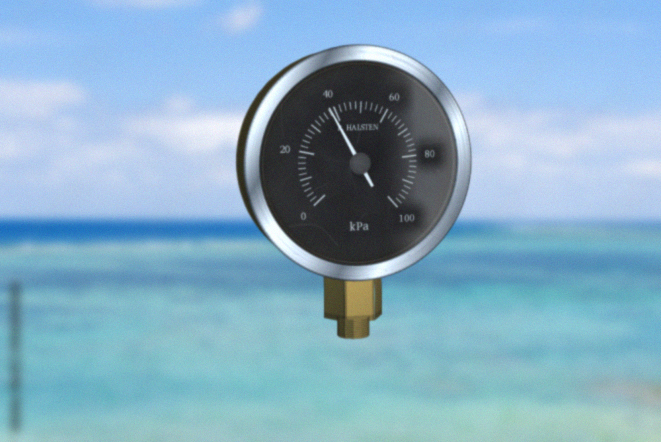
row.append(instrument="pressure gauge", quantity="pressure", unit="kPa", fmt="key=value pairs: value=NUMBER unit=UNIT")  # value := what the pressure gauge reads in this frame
value=38 unit=kPa
